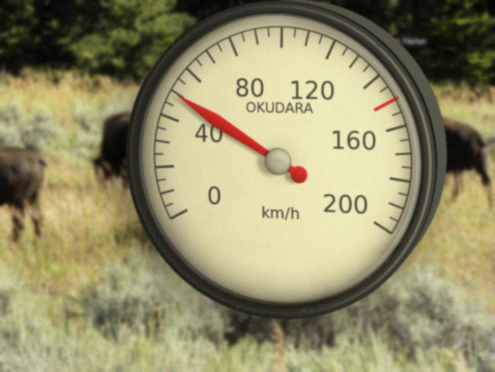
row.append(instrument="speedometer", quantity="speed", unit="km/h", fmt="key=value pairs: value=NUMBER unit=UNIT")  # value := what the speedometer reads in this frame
value=50 unit=km/h
